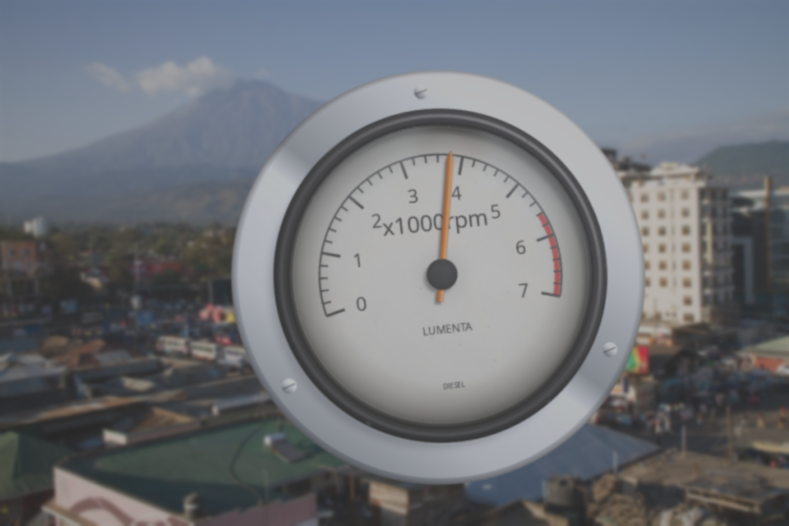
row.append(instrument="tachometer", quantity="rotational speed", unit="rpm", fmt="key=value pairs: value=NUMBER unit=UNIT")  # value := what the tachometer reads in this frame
value=3800 unit=rpm
